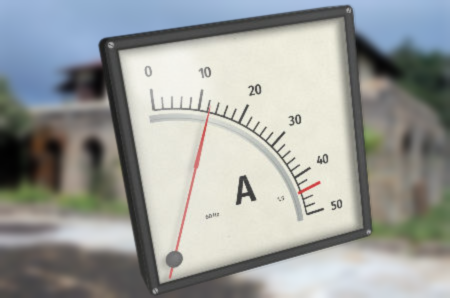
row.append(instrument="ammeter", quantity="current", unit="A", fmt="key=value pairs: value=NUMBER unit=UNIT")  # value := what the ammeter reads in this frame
value=12 unit=A
